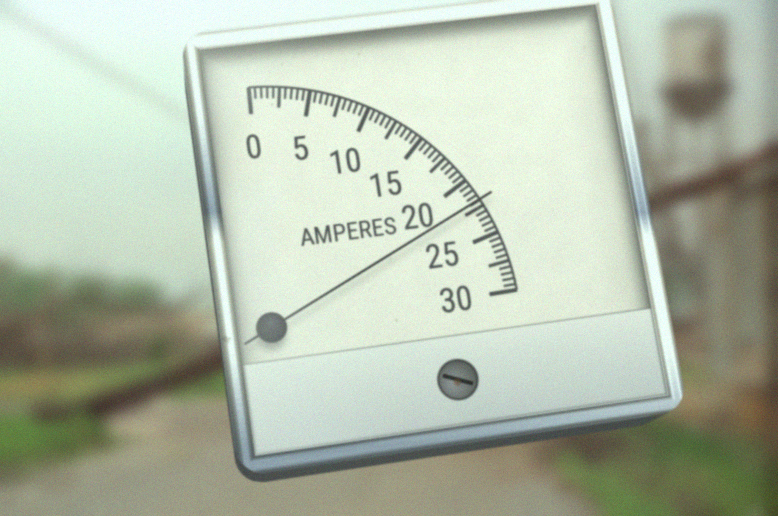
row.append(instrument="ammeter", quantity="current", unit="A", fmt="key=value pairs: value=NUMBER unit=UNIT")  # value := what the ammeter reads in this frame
value=22 unit=A
